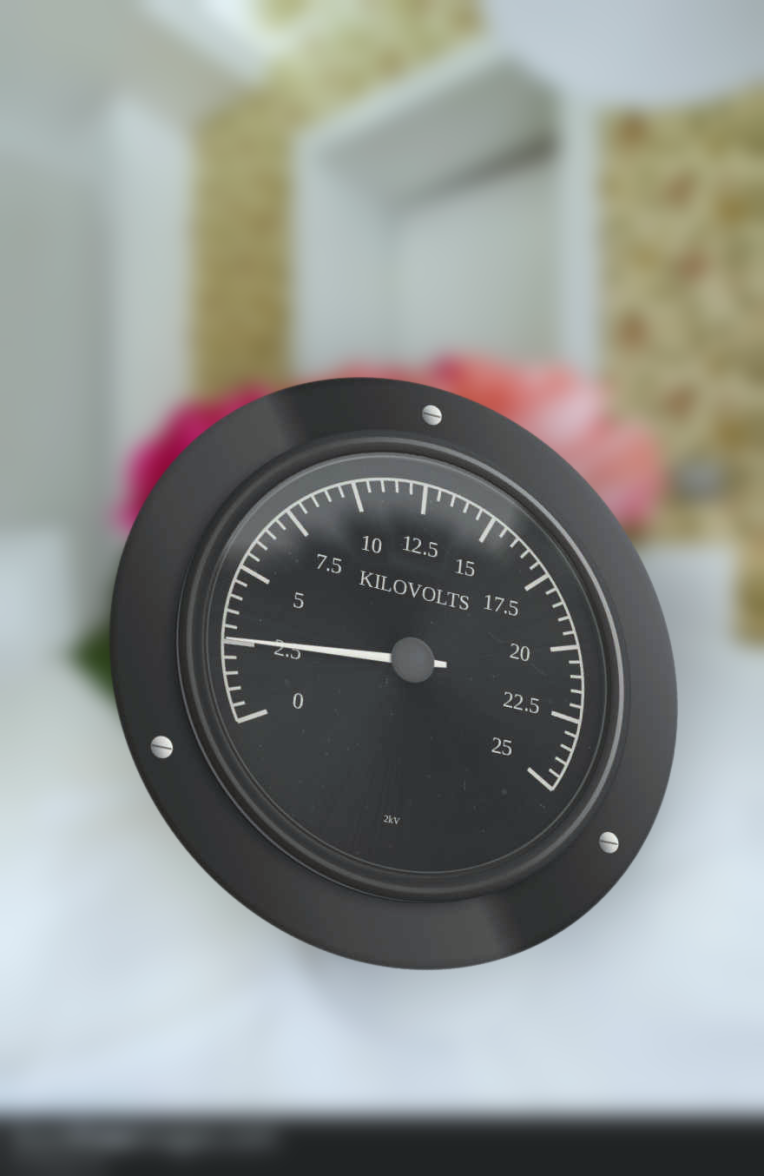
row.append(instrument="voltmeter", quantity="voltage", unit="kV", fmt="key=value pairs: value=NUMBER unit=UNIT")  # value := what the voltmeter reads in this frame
value=2.5 unit=kV
